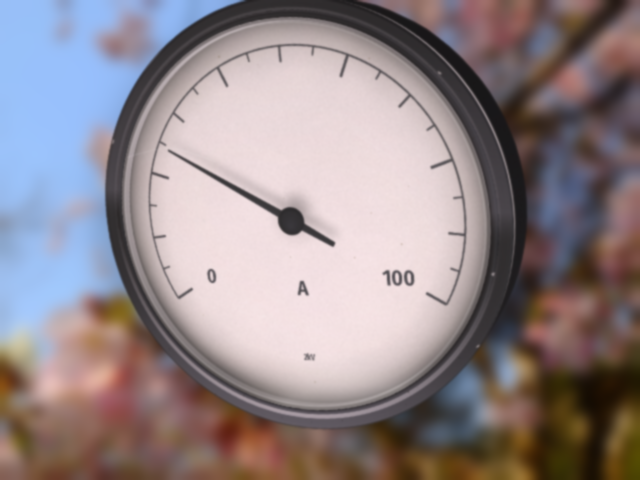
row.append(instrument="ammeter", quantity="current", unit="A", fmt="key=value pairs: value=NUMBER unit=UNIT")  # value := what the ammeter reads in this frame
value=25 unit=A
